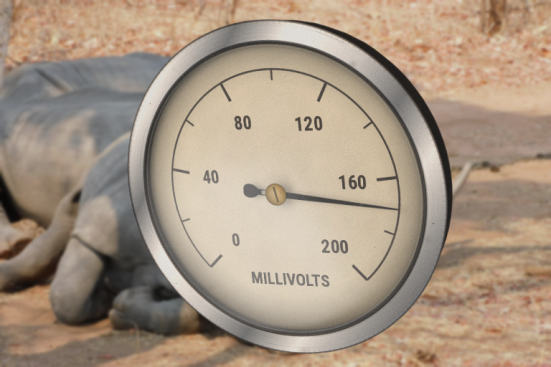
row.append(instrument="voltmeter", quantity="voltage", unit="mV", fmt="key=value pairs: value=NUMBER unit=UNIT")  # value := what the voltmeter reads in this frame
value=170 unit=mV
